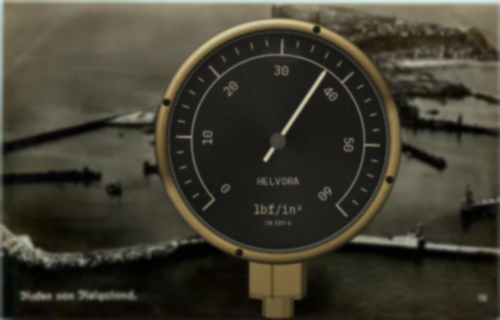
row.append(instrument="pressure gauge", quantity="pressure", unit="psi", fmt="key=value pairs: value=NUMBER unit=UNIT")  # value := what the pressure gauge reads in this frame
value=37 unit=psi
